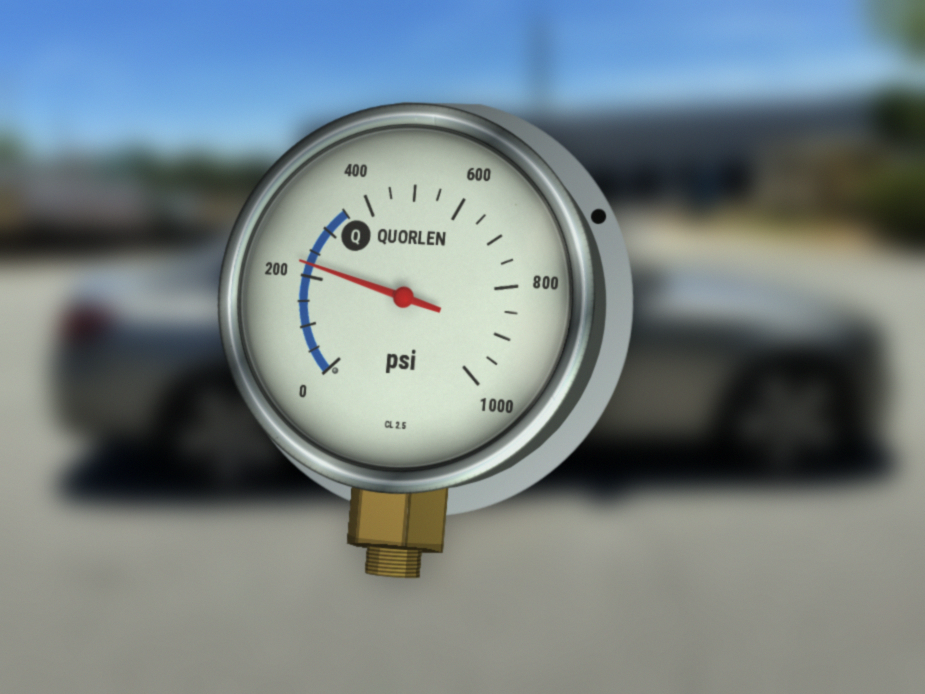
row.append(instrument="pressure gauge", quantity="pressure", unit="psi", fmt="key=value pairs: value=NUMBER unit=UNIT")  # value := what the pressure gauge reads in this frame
value=225 unit=psi
